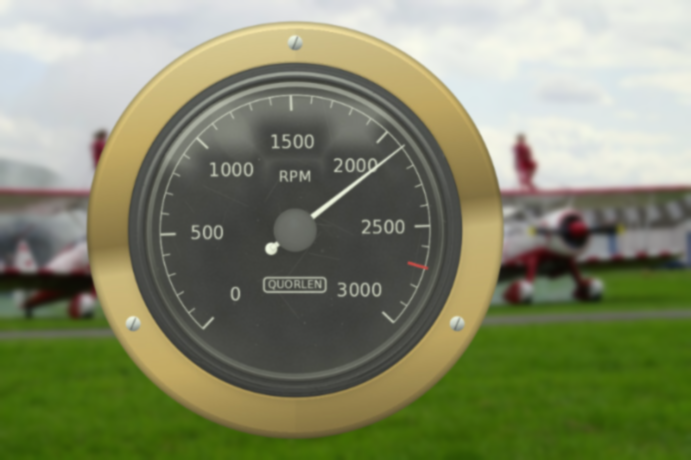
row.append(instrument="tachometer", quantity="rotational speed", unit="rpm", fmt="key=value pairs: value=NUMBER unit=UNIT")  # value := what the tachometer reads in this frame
value=2100 unit=rpm
